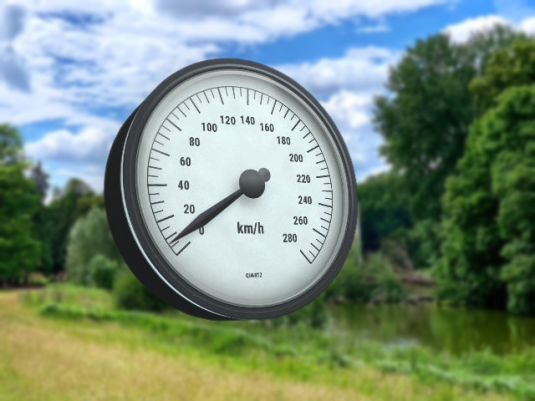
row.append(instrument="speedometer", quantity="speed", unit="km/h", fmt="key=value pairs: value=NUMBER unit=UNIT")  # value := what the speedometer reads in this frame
value=7.5 unit=km/h
